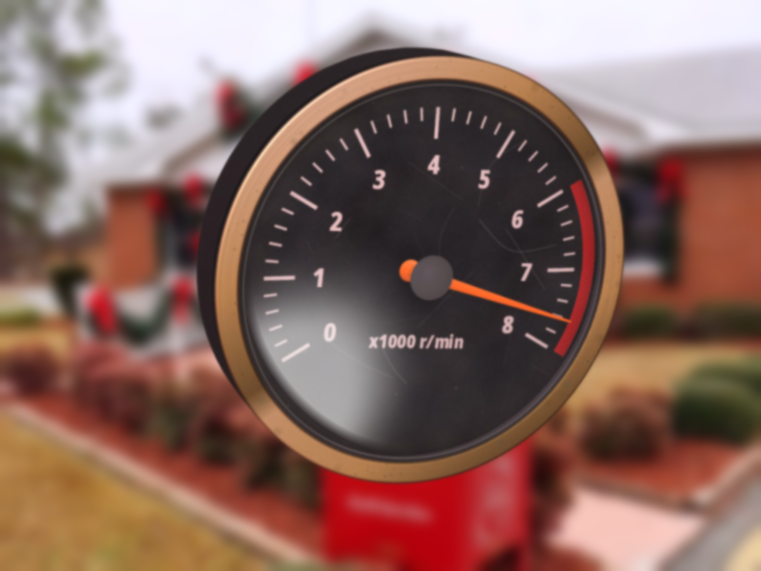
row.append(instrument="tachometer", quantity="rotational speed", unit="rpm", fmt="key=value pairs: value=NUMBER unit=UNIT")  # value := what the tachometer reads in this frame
value=7600 unit=rpm
